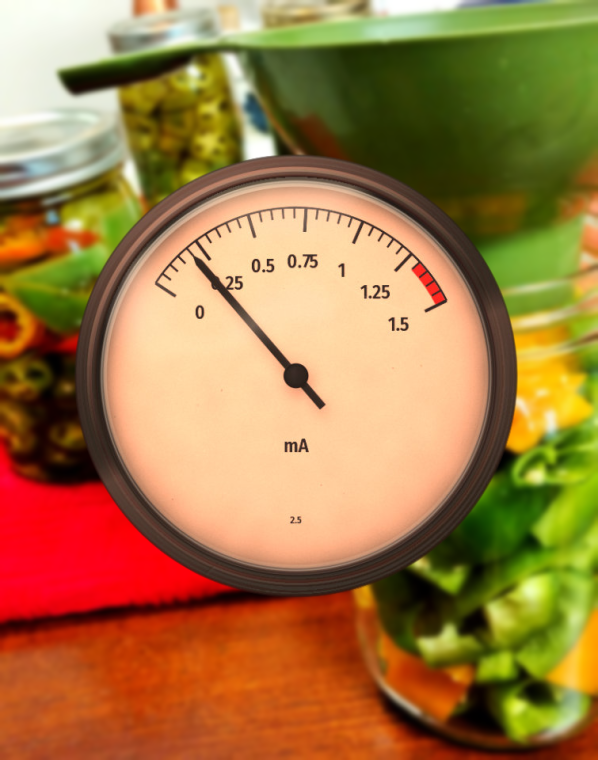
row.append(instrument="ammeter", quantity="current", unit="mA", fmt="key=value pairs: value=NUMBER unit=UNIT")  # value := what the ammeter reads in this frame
value=0.2 unit=mA
